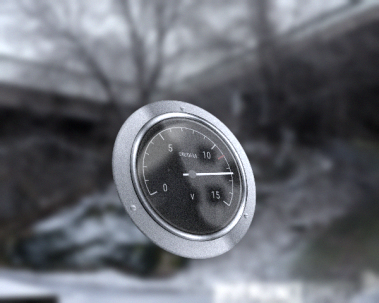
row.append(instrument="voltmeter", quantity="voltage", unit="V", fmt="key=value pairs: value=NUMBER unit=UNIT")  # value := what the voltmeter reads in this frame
value=12.5 unit=V
